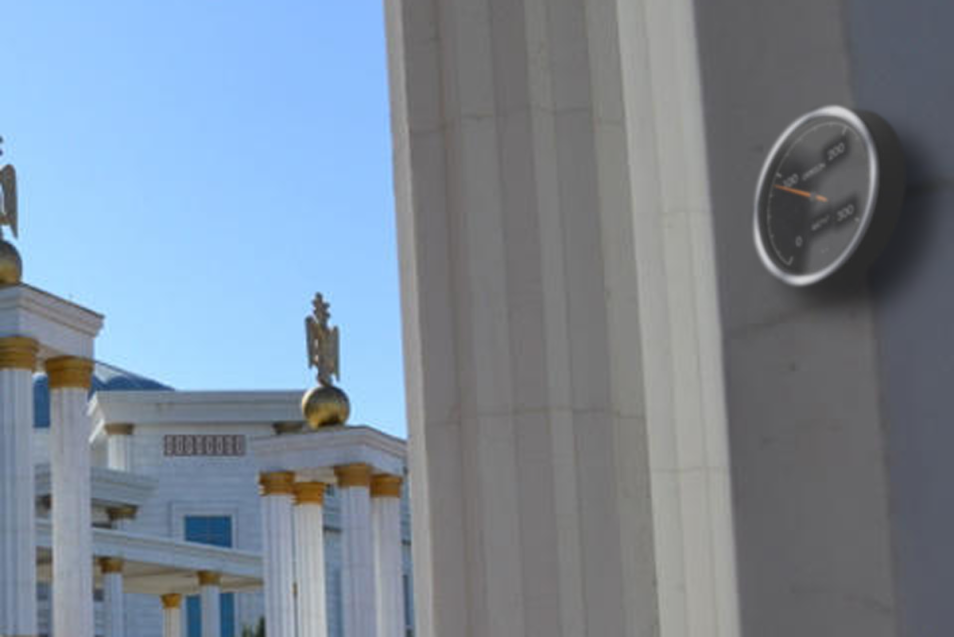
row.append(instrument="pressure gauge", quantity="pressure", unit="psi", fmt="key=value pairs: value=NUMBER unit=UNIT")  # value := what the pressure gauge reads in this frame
value=90 unit=psi
